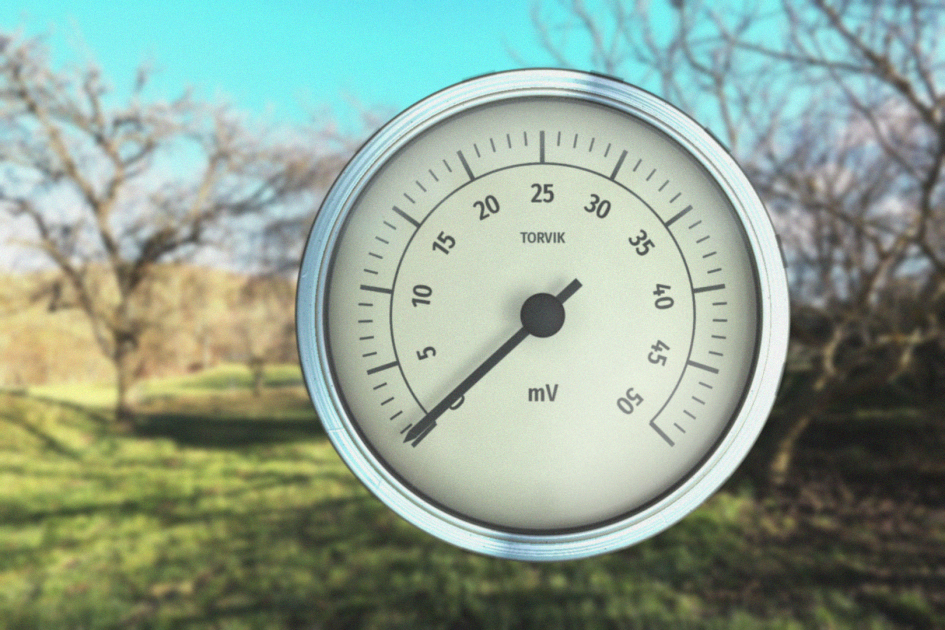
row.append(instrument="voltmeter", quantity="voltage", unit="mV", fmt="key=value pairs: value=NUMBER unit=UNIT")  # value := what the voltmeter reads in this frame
value=0.5 unit=mV
